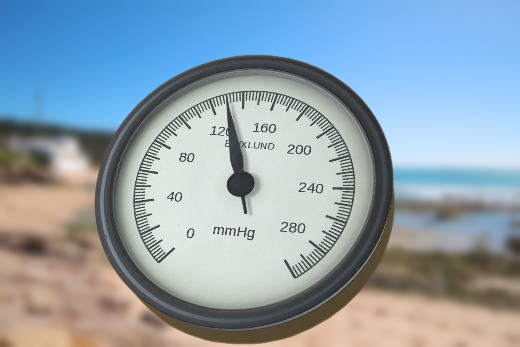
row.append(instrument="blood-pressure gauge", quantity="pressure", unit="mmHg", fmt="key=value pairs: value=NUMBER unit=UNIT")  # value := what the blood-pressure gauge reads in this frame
value=130 unit=mmHg
